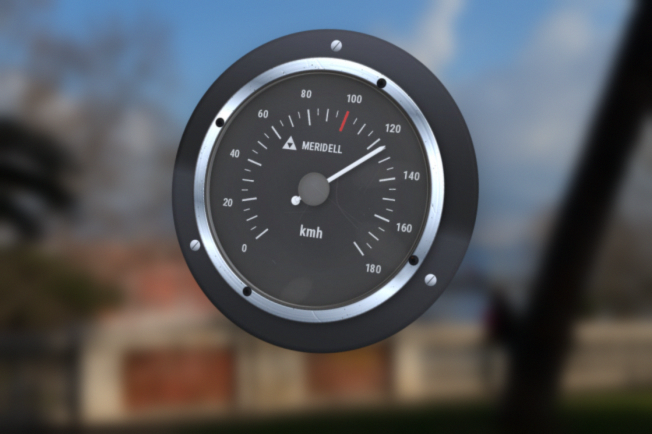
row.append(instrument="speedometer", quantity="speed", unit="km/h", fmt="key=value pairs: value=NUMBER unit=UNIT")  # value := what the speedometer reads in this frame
value=125 unit=km/h
